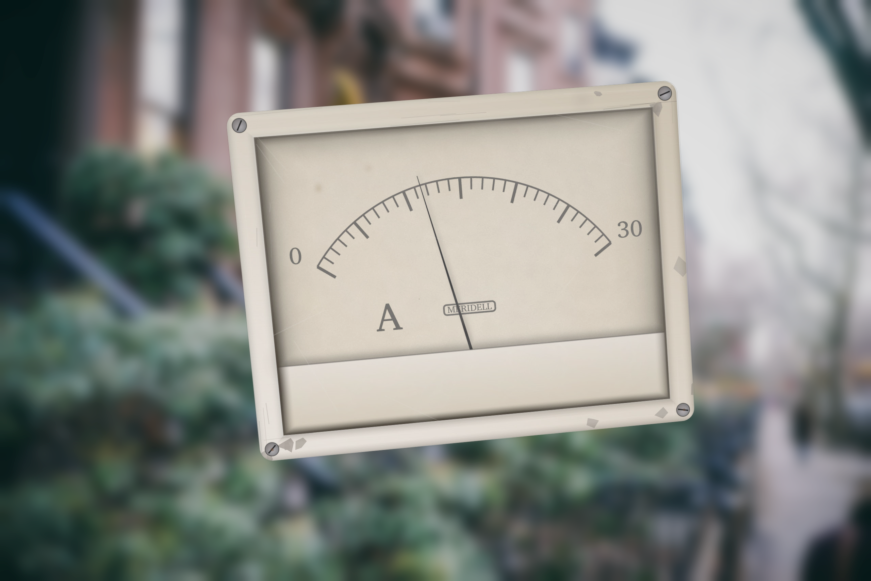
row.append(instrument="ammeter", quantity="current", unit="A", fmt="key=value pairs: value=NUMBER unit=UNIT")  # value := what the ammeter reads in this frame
value=11.5 unit=A
